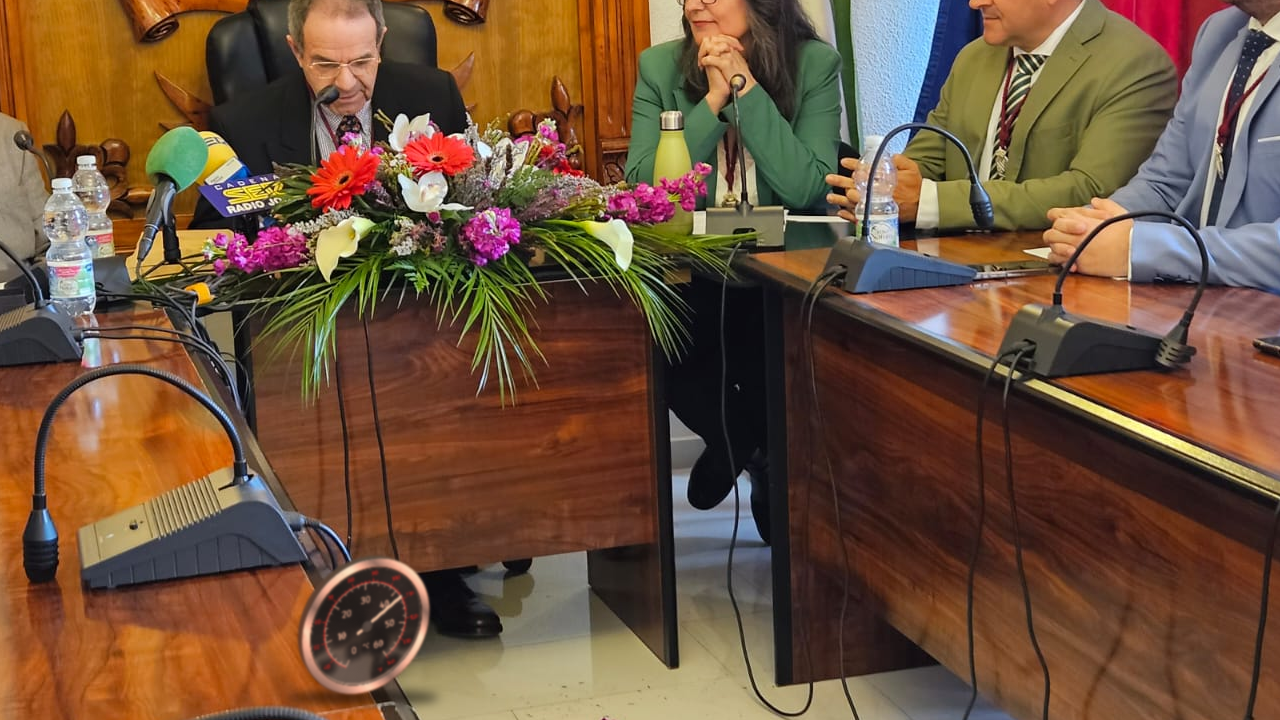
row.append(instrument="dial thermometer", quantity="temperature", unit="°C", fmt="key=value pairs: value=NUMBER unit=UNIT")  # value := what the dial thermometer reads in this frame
value=42 unit=°C
